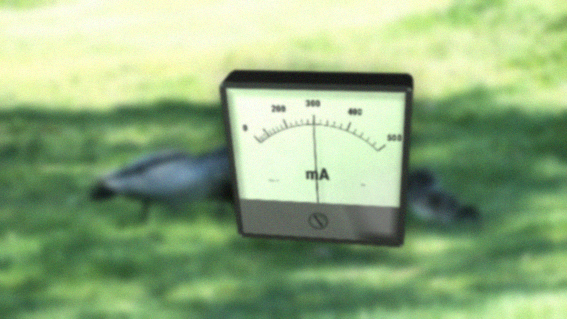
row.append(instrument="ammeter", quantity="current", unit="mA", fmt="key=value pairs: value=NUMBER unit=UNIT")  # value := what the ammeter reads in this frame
value=300 unit=mA
